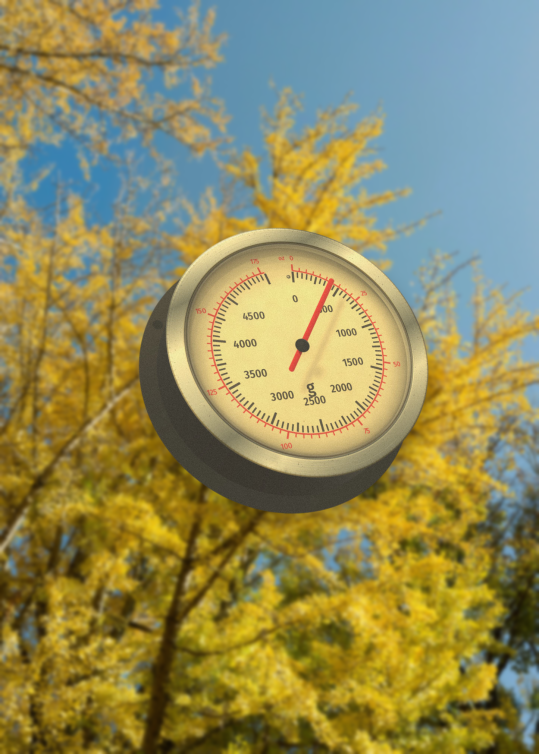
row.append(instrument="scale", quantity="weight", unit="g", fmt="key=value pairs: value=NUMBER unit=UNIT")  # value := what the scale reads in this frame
value=400 unit=g
